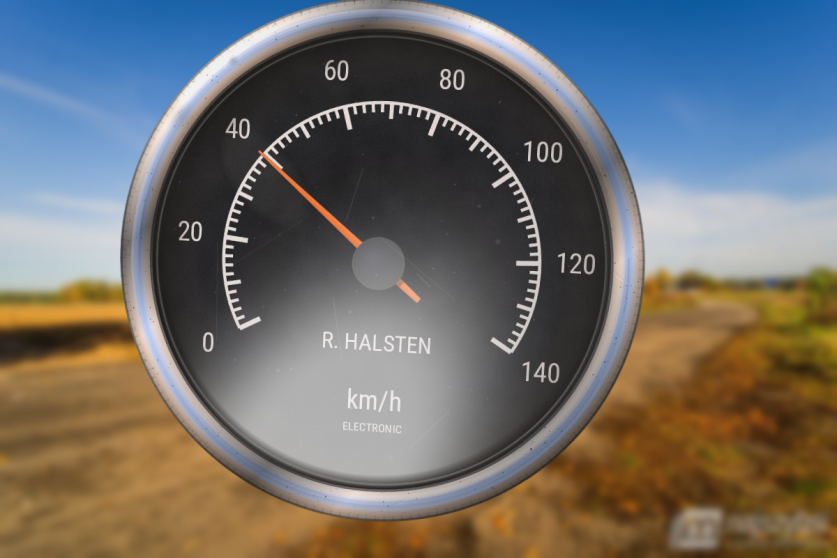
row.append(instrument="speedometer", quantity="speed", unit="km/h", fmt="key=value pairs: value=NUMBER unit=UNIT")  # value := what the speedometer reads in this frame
value=40 unit=km/h
